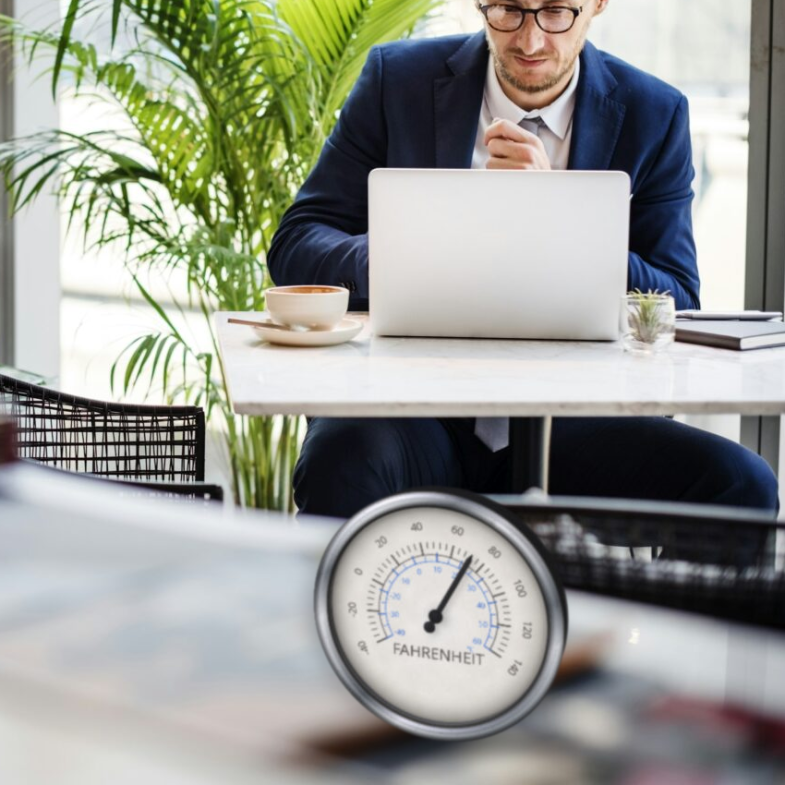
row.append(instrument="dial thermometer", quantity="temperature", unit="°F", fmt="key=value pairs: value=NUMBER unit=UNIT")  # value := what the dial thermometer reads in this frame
value=72 unit=°F
